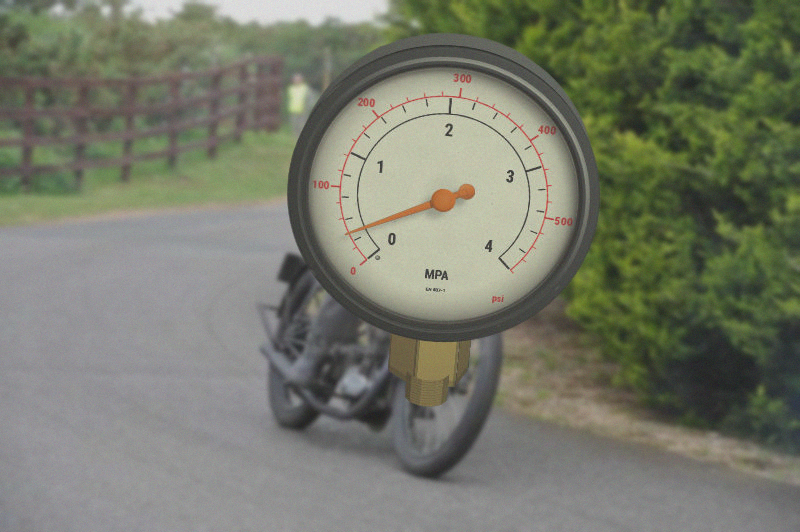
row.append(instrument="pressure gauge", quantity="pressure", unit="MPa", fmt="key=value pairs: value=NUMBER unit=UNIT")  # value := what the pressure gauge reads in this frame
value=0.3 unit=MPa
